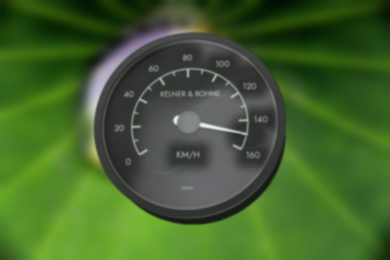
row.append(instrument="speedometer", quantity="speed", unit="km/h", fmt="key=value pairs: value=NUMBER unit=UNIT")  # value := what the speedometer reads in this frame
value=150 unit=km/h
